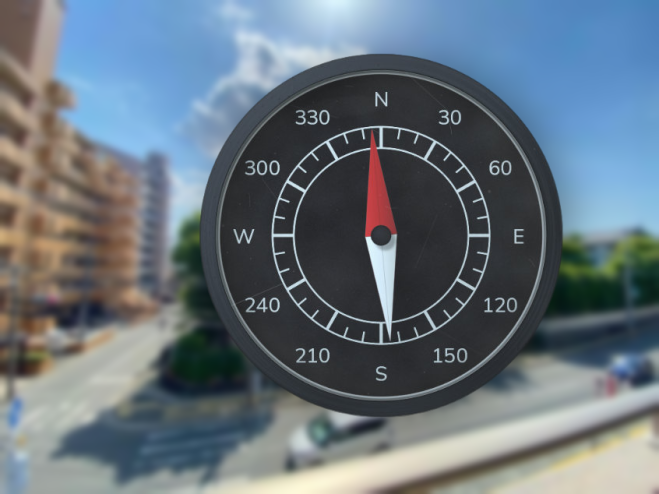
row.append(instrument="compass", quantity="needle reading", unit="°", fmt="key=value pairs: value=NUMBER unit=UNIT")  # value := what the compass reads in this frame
value=355 unit=°
